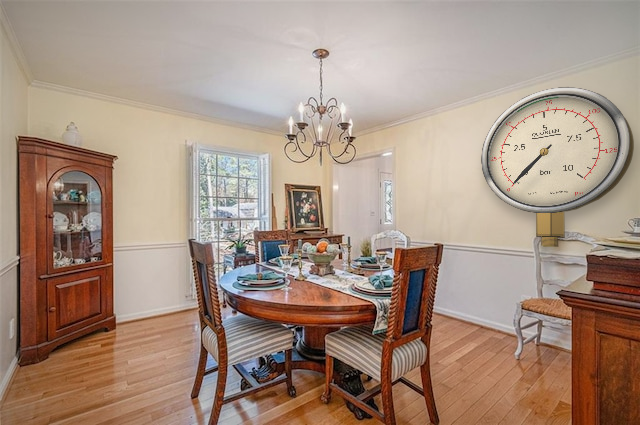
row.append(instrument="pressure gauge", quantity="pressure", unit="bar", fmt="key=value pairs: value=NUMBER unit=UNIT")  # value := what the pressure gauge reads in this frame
value=0 unit=bar
